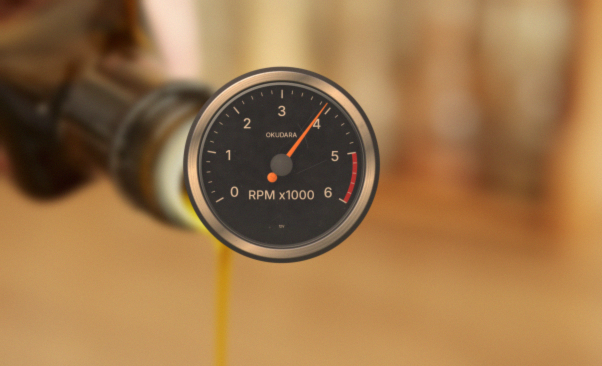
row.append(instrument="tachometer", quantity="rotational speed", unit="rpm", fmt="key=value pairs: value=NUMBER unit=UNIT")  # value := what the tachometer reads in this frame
value=3900 unit=rpm
